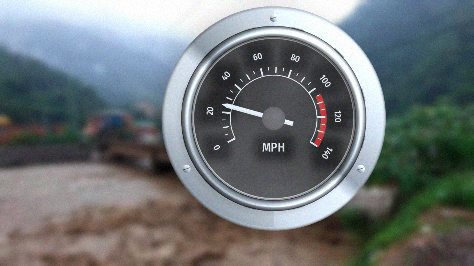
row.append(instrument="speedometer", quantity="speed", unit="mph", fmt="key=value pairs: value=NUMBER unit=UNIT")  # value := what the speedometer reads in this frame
value=25 unit=mph
